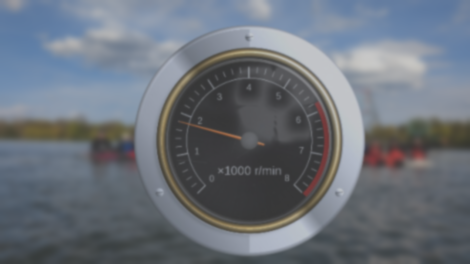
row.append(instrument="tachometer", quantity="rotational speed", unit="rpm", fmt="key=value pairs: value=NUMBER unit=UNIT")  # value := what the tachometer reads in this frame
value=1800 unit=rpm
